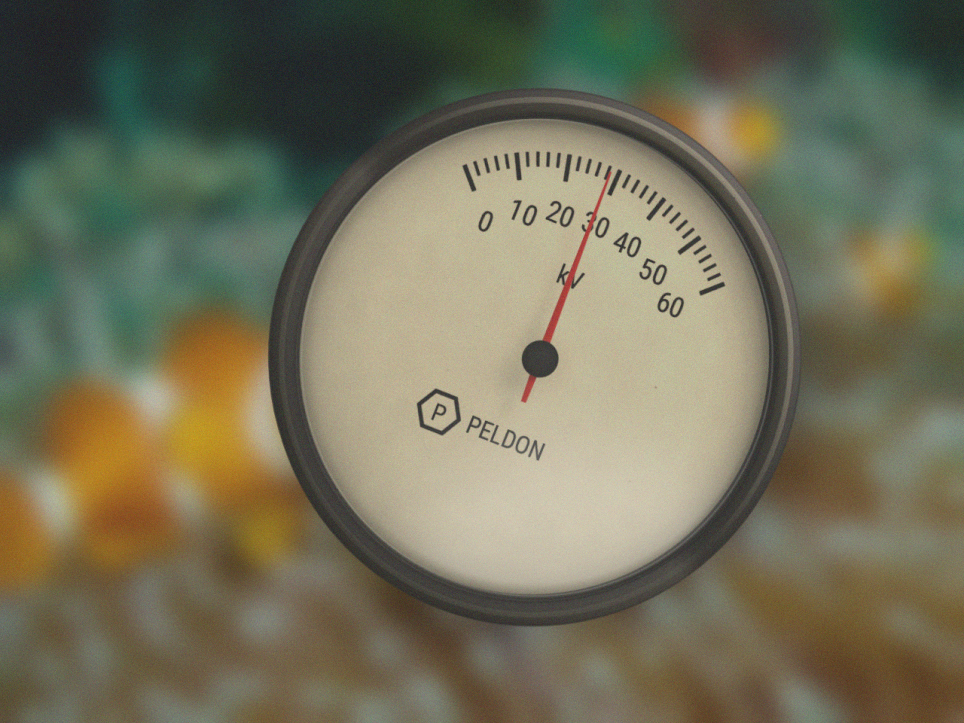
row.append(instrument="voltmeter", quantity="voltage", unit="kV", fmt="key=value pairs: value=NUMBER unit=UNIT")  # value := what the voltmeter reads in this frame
value=28 unit=kV
